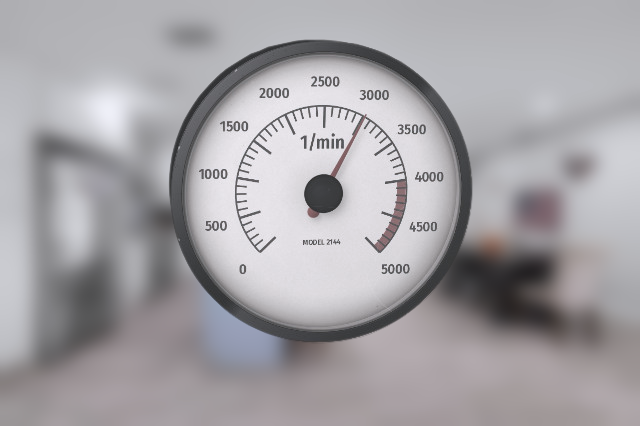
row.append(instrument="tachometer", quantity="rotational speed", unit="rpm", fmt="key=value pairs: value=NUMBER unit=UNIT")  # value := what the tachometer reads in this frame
value=3000 unit=rpm
